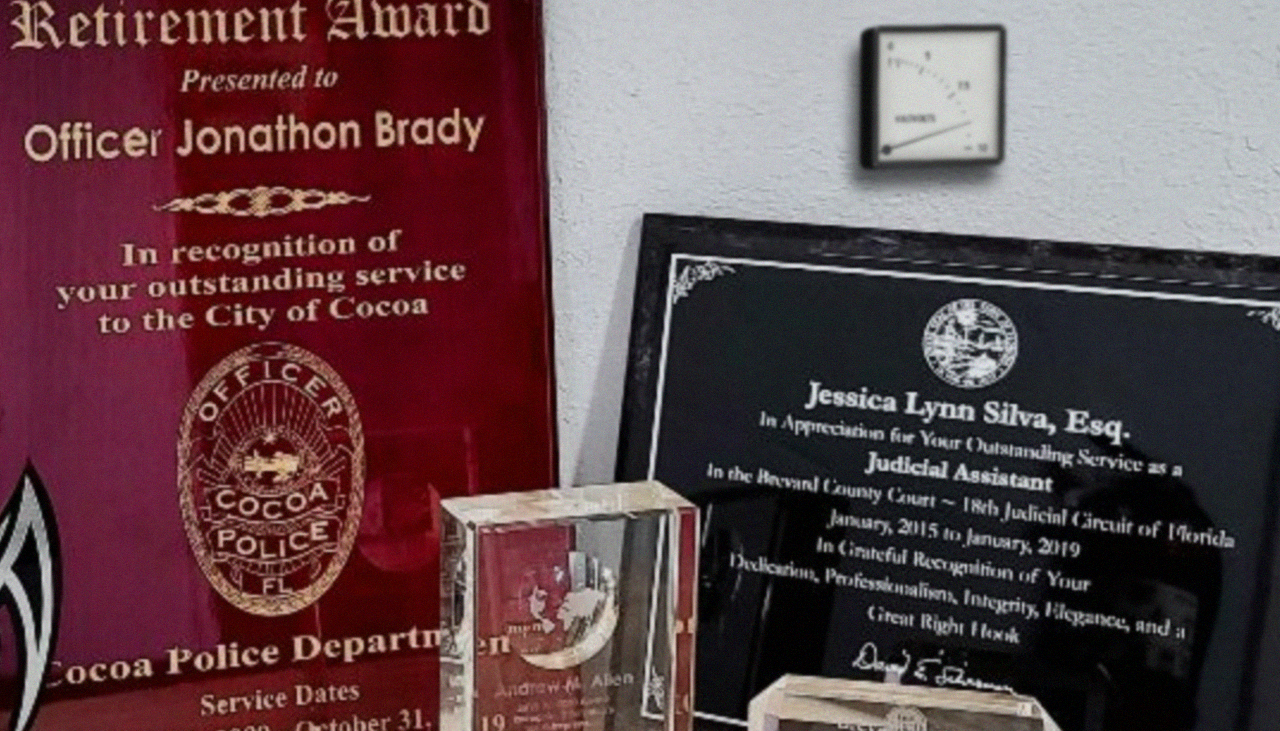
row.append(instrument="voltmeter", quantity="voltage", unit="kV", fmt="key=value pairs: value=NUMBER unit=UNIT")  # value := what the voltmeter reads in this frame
value=9 unit=kV
